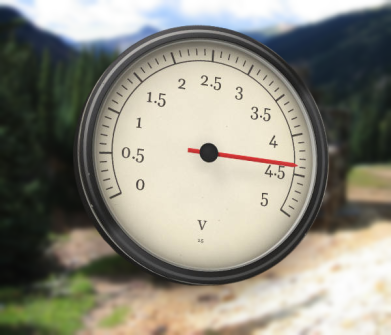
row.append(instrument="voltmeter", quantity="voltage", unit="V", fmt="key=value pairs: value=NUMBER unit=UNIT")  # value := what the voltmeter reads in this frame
value=4.4 unit=V
